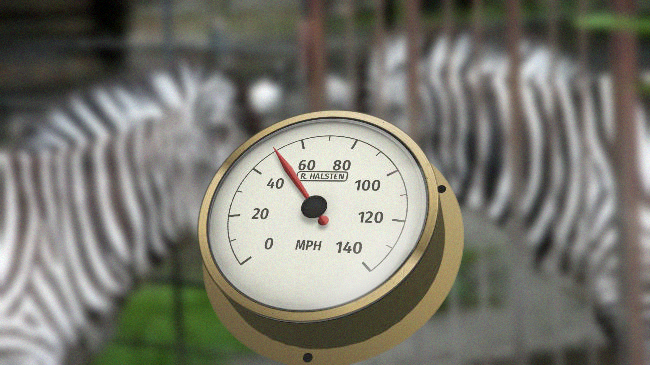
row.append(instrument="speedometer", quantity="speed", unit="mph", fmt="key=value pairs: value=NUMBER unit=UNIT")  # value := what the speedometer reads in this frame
value=50 unit=mph
